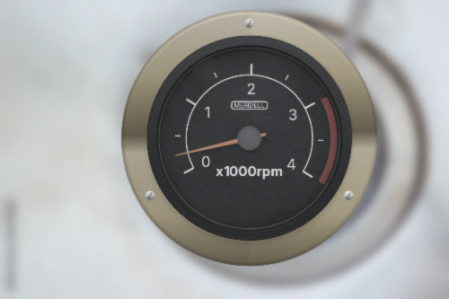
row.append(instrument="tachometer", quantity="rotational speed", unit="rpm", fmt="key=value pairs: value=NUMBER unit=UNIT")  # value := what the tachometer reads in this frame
value=250 unit=rpm
